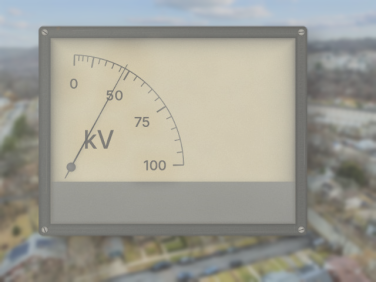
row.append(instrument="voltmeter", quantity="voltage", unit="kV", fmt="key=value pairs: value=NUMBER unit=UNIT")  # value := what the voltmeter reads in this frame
value=47.5 unit=kV
